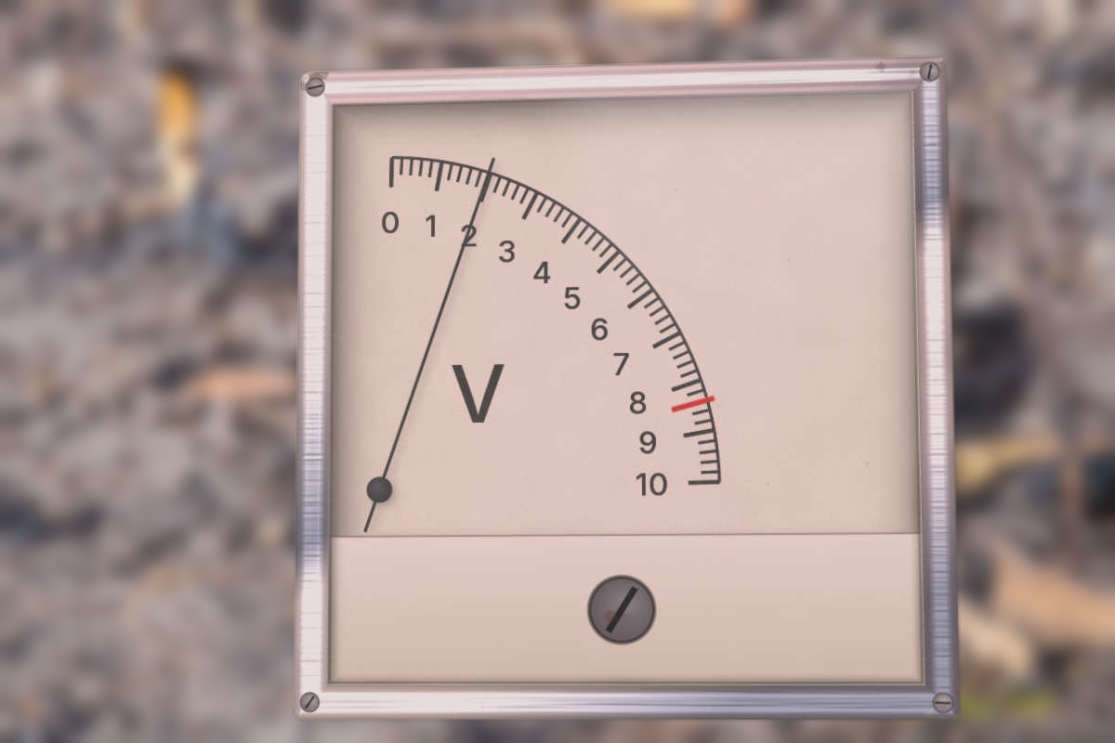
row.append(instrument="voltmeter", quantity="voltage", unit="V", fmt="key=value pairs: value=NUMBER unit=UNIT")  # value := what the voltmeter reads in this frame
value=2 unit=V
